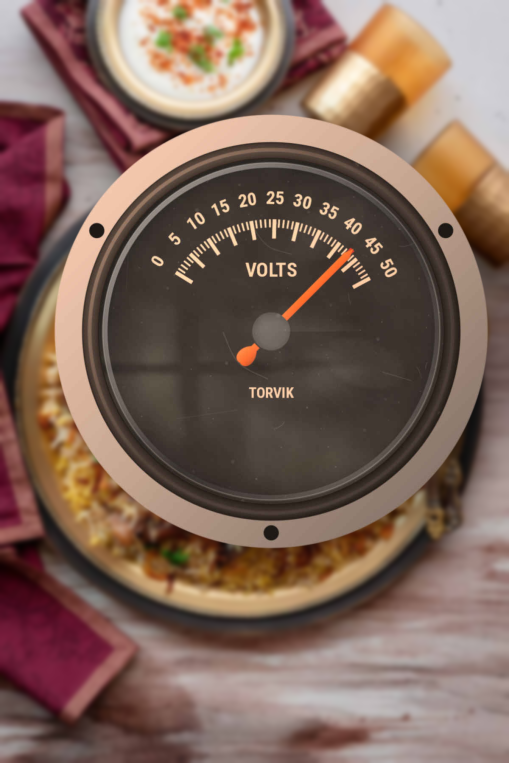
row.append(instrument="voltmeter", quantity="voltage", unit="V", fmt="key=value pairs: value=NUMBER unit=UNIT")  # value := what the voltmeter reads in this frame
value=43 unit=V
